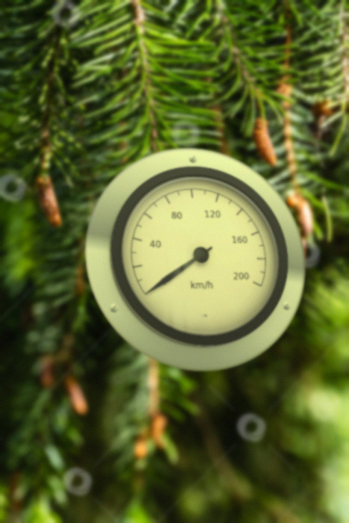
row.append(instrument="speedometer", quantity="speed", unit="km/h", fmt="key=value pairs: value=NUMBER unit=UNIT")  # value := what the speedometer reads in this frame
value=0 unit=km/h
